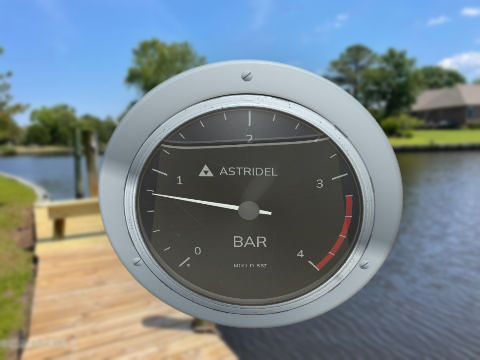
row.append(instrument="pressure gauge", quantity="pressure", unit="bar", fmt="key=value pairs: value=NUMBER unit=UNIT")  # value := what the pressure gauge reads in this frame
value=0.8 unit=bar
